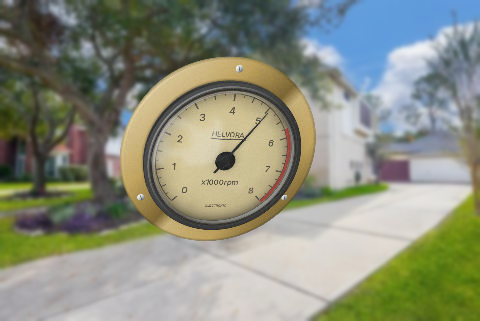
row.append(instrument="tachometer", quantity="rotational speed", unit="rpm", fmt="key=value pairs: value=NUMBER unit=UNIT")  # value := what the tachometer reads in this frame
value=5000 unit=rpm
